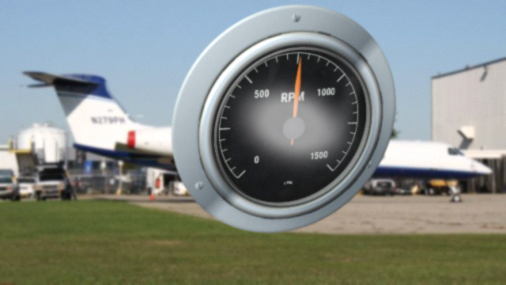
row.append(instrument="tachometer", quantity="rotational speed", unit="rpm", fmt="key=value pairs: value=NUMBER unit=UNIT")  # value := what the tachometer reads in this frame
value=750 unit=rpm
